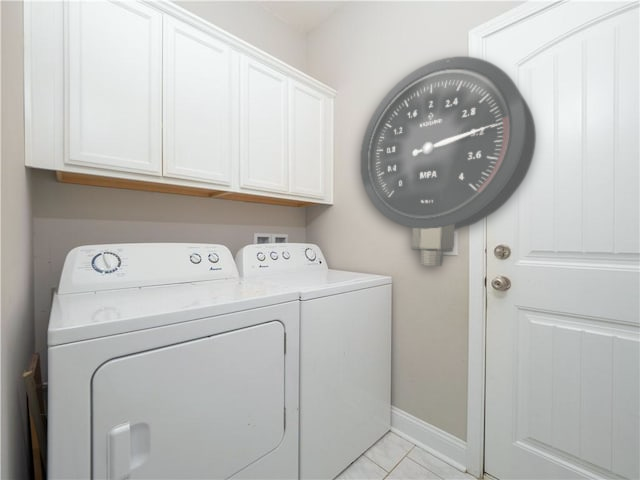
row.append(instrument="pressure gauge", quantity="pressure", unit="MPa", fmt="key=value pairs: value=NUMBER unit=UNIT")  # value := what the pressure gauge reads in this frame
value=3.2 unit=MPa
